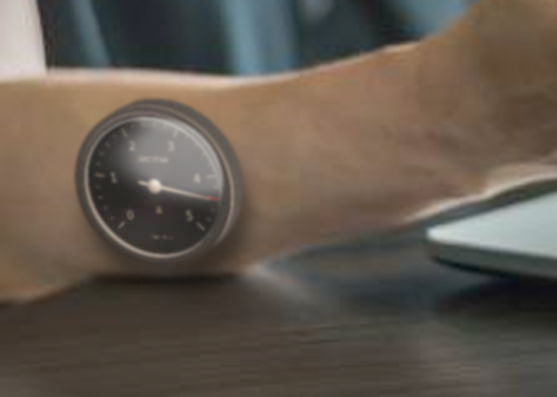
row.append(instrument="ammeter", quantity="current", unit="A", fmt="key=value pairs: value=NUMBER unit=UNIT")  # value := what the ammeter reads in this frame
value=4.4 unit=A
